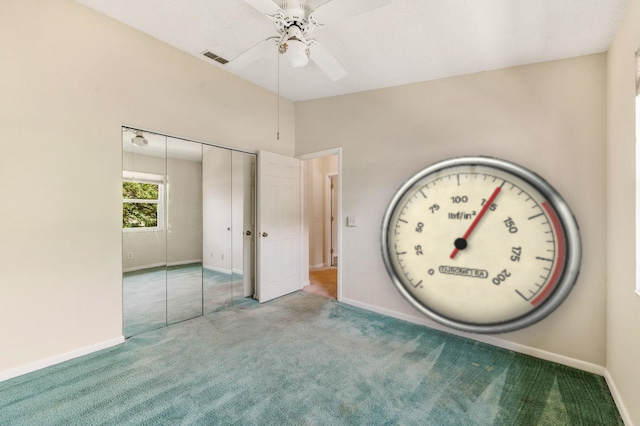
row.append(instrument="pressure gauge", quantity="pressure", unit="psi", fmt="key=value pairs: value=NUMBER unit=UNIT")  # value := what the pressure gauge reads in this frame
value=125 unit=psi
